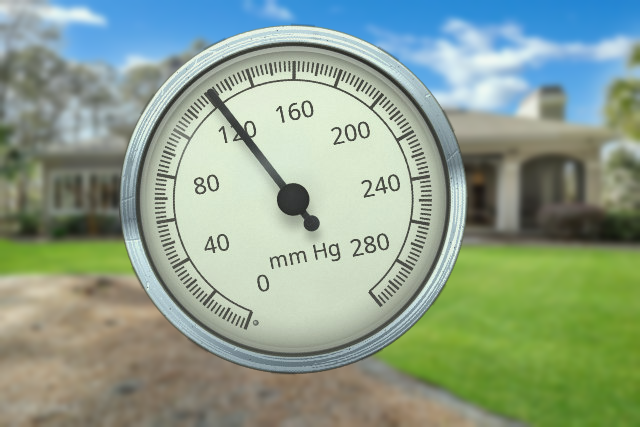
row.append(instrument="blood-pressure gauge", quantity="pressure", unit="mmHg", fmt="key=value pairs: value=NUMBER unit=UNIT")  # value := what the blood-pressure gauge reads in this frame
value=122 unit=mmHg
